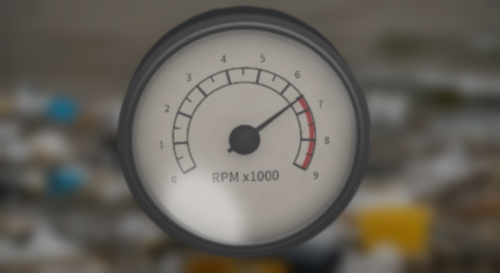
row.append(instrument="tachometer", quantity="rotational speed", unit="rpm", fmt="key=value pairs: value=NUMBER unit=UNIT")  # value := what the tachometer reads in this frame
value=6500 unit=rpm
